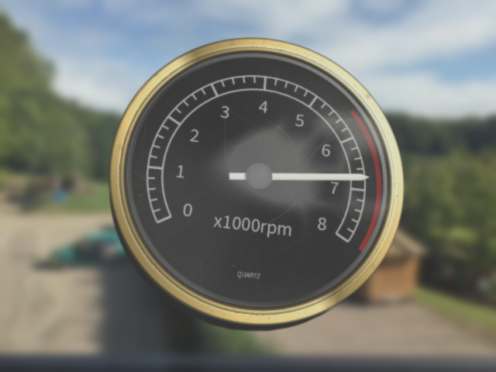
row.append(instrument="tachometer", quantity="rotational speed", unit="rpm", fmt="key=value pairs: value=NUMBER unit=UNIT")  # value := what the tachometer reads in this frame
value=6800 unit=rpm
